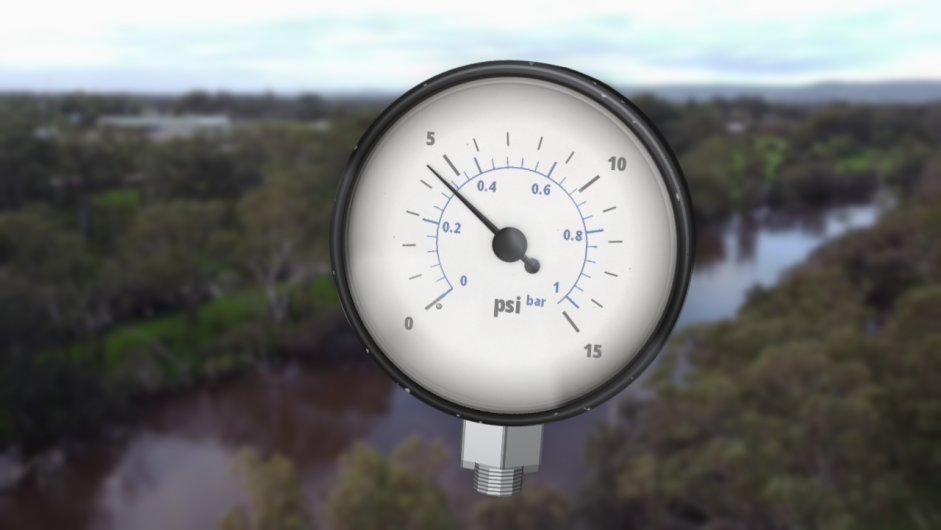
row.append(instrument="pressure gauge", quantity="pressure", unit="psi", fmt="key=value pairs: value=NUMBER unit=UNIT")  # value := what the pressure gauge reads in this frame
value=4.5 unit=psi
